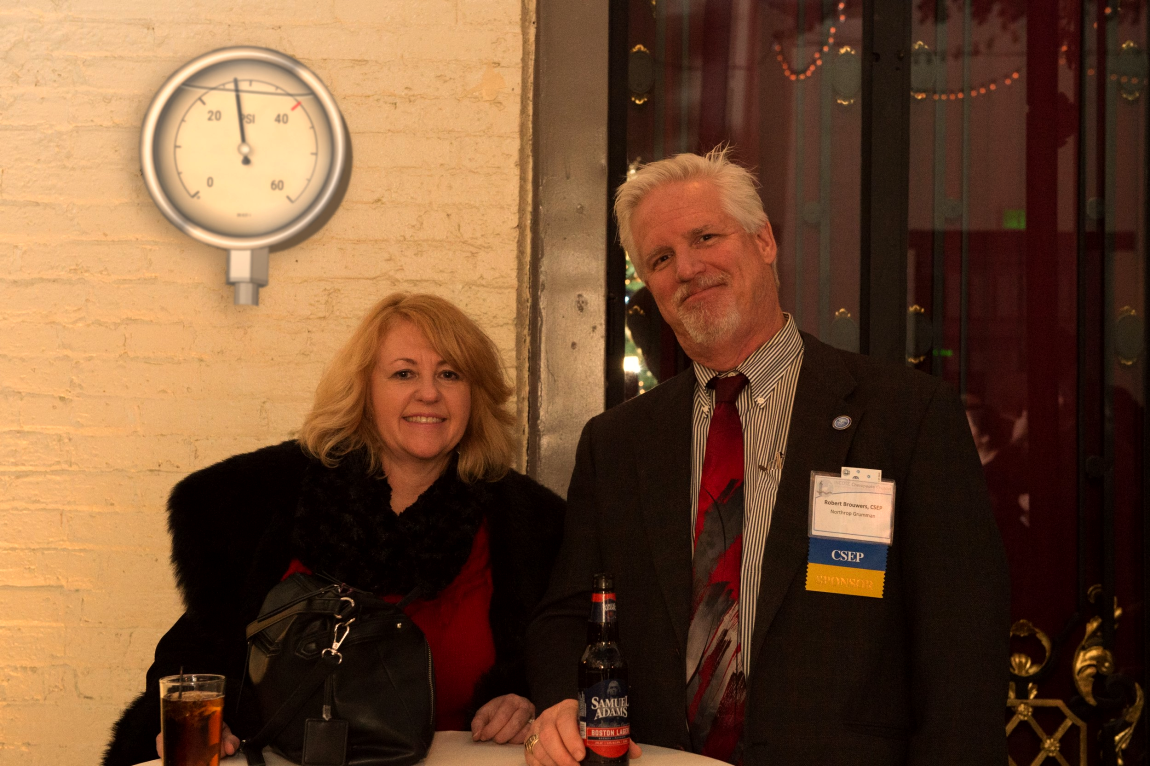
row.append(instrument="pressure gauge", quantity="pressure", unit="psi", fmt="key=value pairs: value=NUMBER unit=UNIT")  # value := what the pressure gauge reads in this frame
value=27.5 unit=psi
